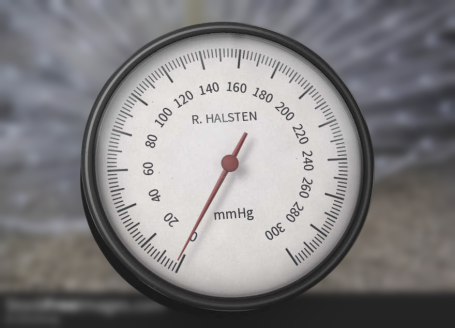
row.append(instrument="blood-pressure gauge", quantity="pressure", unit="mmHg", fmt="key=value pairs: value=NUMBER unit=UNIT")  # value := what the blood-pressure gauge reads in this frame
value=2 unit=mmHg
